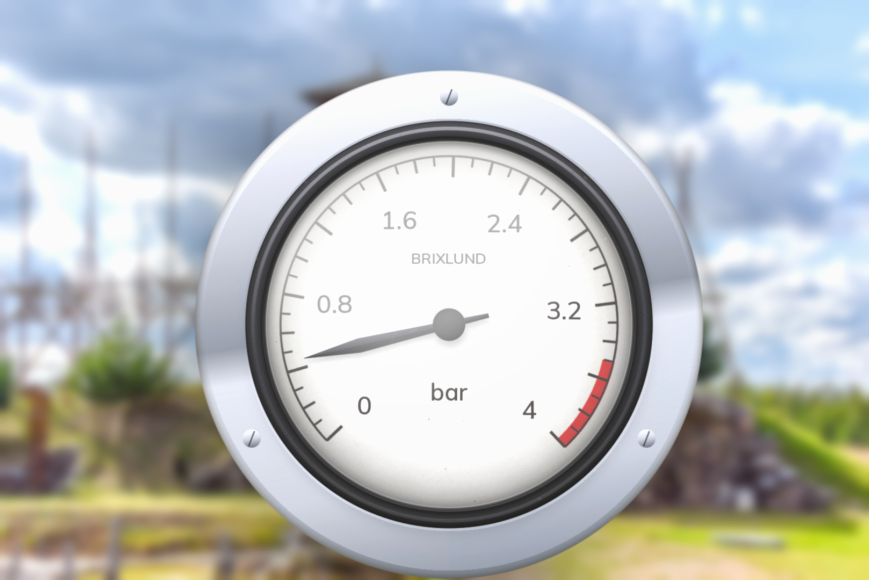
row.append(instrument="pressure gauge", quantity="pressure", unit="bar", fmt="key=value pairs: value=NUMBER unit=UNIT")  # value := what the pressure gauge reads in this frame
value=0.45 unit=bar
